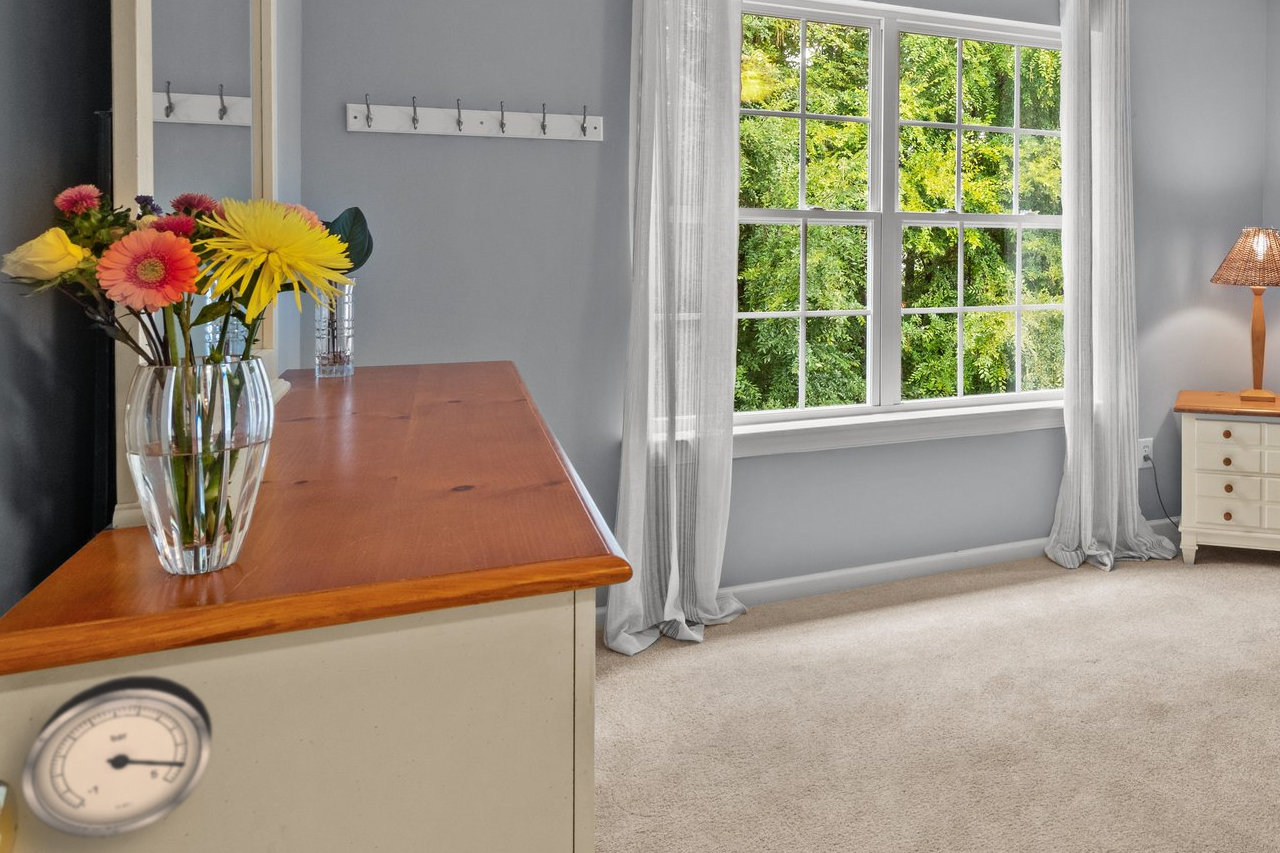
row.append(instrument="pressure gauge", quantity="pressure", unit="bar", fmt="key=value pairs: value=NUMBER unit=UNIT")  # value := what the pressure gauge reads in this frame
value=4.5 unit=bar
